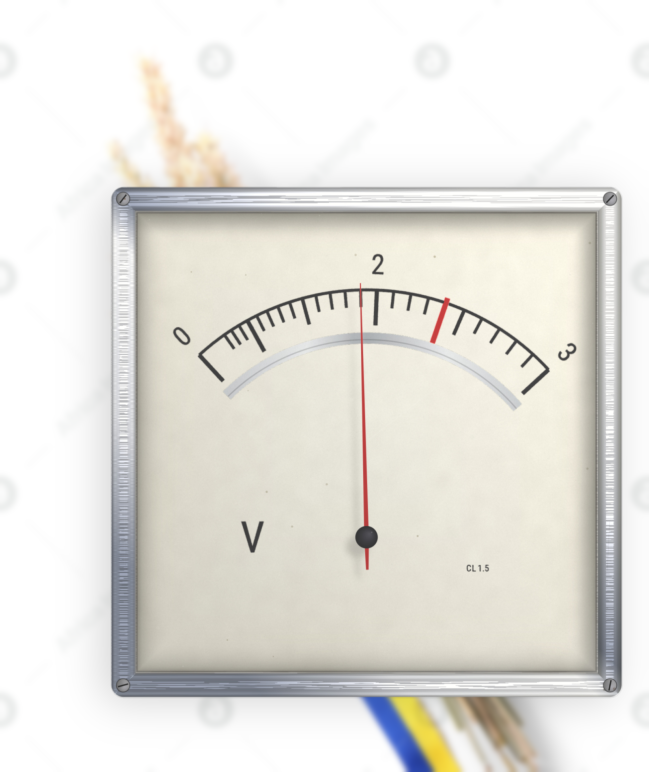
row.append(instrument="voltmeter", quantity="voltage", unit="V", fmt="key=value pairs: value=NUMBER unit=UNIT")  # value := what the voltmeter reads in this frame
value=1.9 unit=V
